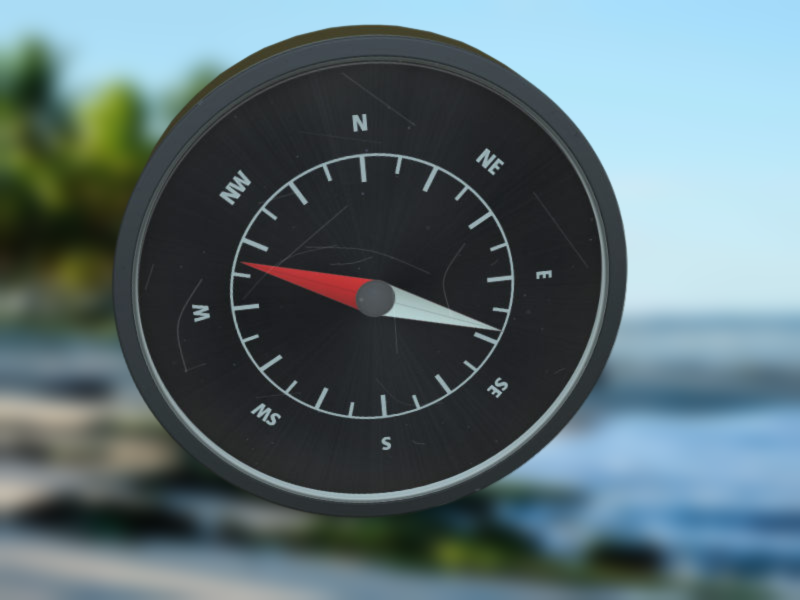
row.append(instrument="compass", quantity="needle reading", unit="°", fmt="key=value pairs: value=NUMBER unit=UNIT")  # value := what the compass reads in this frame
value=292.5 unit=°
